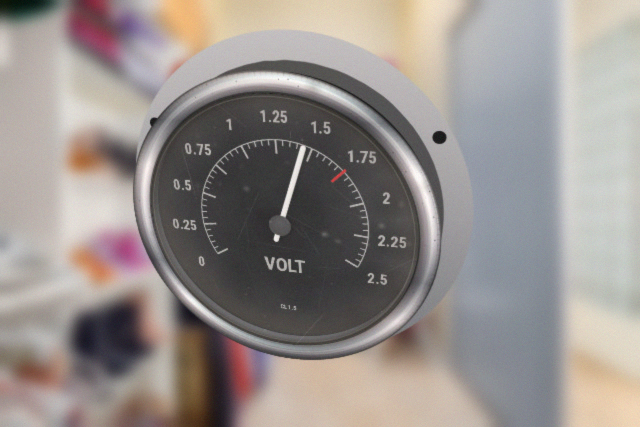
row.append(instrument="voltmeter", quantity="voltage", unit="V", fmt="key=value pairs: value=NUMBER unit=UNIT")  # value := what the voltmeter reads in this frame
value=1.45 unit=V
